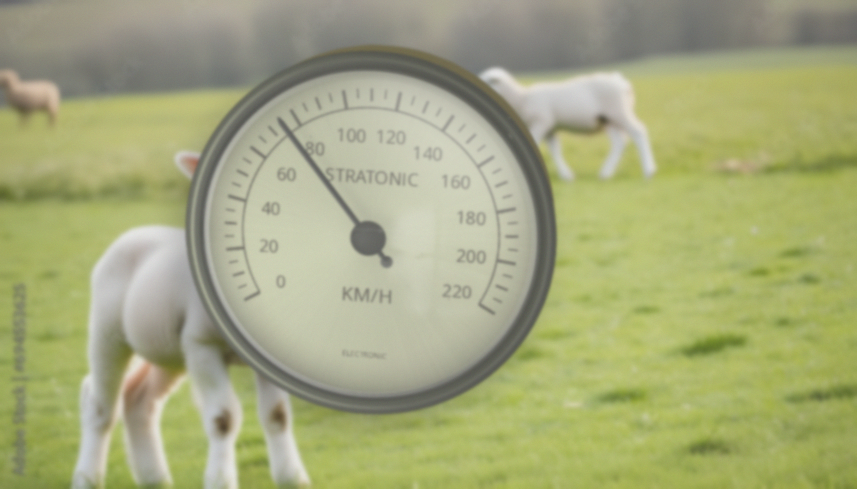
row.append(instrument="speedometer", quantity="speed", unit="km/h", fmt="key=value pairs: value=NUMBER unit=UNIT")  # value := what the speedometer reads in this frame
value=75 unit=km/h
